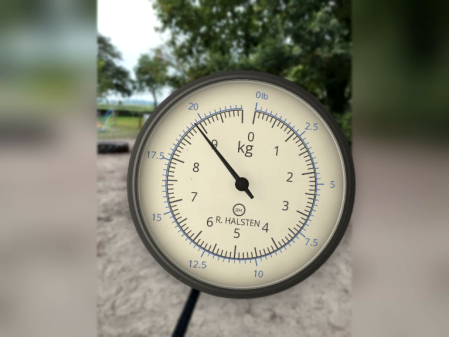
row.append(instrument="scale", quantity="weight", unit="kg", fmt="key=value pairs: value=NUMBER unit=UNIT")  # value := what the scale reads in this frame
value=8.9 unit=kg
